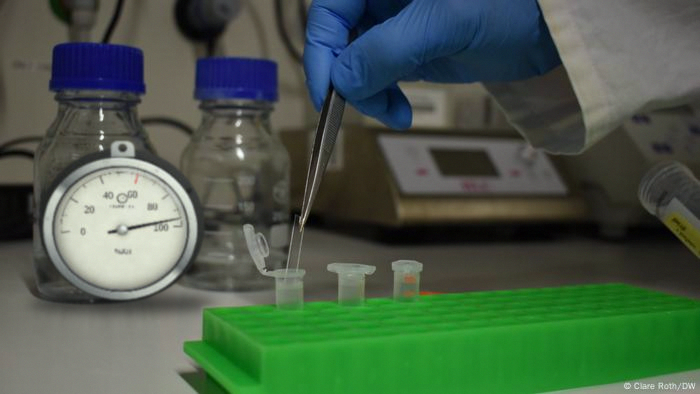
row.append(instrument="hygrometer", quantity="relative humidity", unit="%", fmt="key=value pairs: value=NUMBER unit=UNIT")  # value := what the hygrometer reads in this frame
value=95 unit=%
